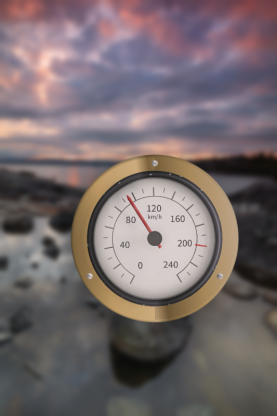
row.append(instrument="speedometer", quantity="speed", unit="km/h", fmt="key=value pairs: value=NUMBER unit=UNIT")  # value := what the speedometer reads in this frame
value=95 unit=km/h
